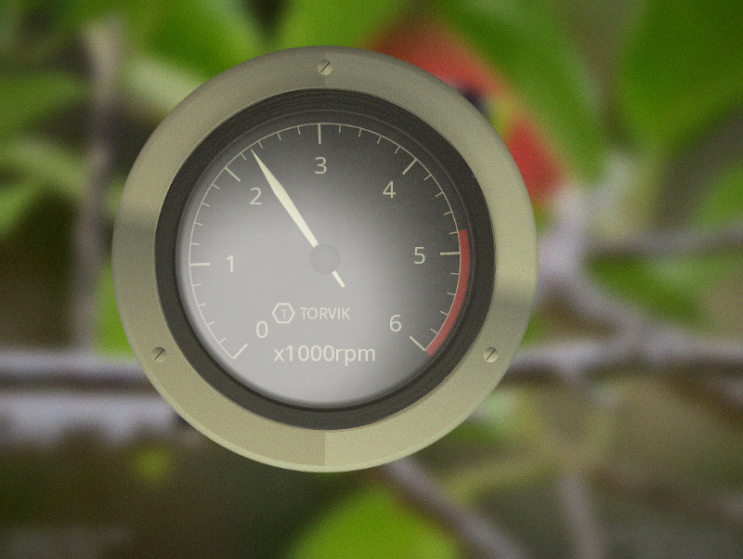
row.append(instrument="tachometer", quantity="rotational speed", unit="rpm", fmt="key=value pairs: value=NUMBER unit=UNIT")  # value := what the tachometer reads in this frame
value=2300 unit=rpm
